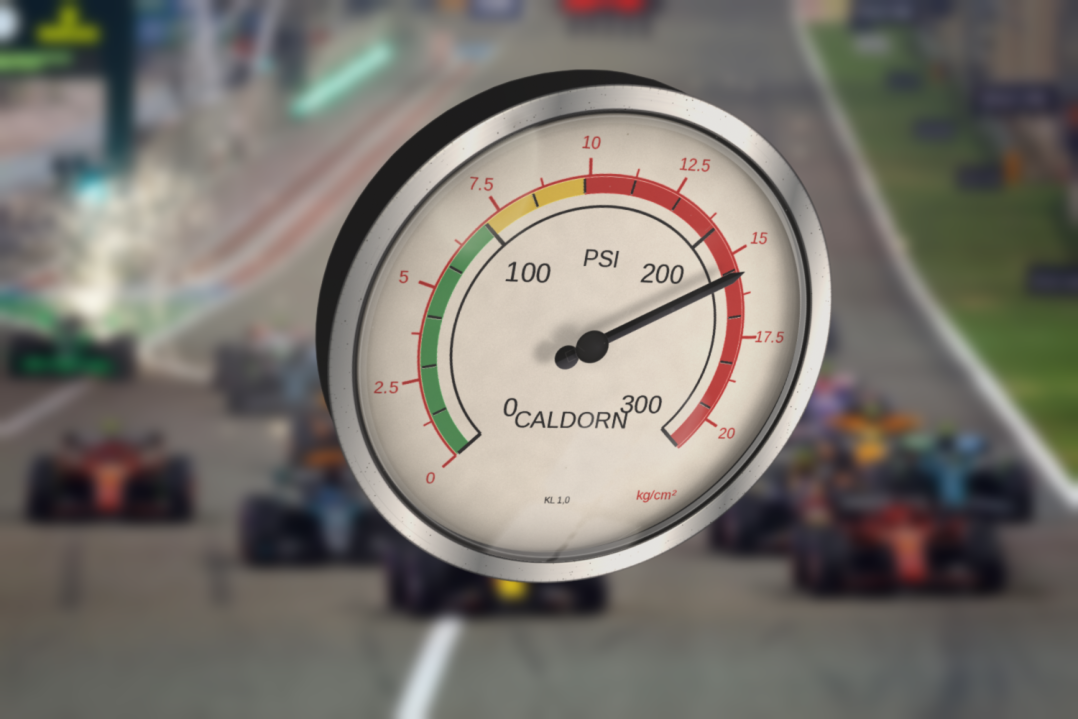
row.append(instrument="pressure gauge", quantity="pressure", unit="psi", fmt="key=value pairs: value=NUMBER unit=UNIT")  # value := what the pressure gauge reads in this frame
value=220 unit=psi
